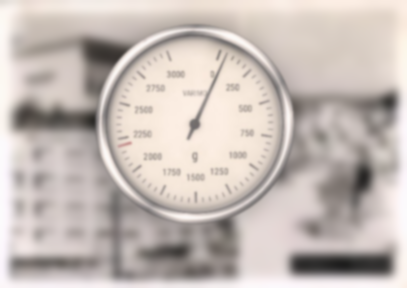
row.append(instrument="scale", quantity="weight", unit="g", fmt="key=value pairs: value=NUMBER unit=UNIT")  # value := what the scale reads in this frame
value=50 unit=g
